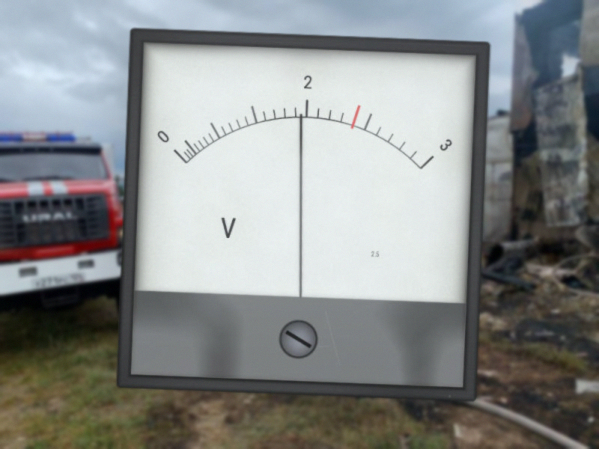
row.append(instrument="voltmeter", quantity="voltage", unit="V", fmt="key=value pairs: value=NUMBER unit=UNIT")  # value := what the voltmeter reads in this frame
value=1.95 unit=V
